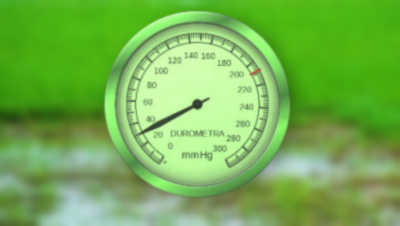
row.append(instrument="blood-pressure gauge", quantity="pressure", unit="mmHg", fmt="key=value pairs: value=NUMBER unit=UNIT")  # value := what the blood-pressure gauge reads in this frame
value=30 unit=mmHg
